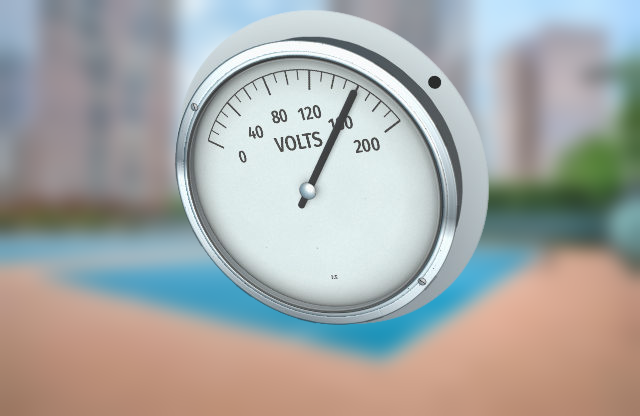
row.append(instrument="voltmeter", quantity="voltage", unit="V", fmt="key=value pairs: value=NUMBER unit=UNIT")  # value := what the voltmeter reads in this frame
value=160 unit=V
